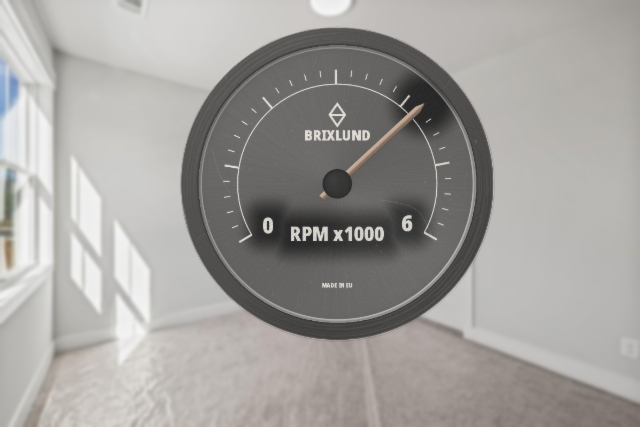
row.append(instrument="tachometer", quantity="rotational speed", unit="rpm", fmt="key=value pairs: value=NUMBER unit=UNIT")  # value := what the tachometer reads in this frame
value=4200 unit=rpm
